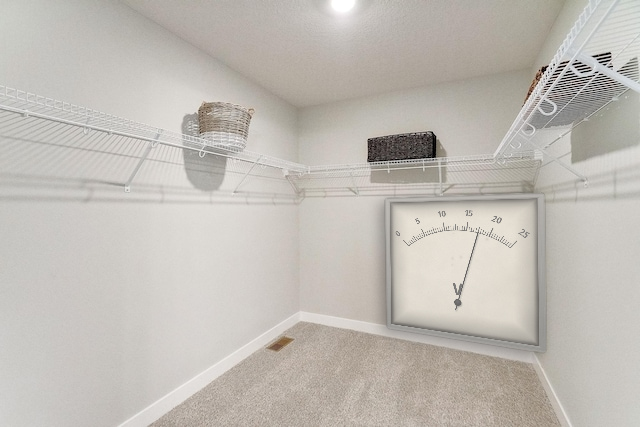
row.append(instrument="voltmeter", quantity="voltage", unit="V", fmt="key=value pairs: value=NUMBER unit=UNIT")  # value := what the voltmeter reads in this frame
value=17.5 unit=V
